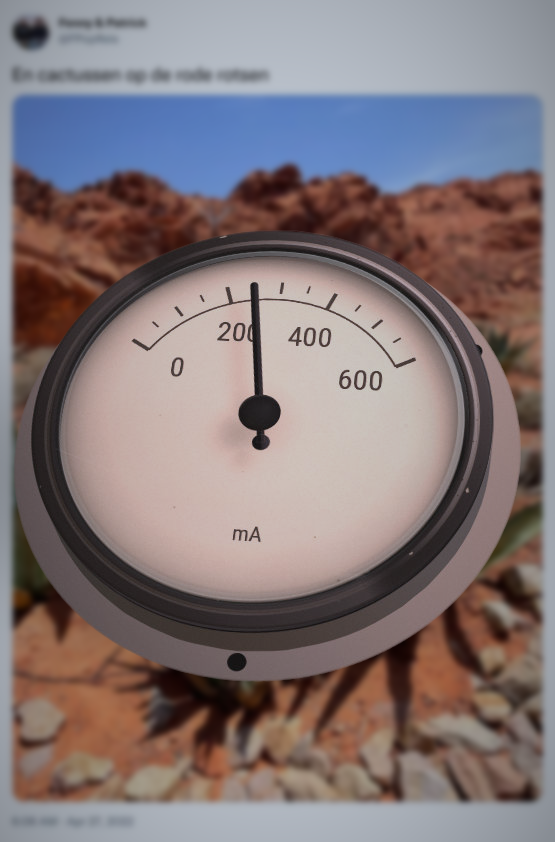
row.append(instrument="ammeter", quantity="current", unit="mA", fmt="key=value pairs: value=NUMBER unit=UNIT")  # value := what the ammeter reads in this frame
value=250 unit=mA
